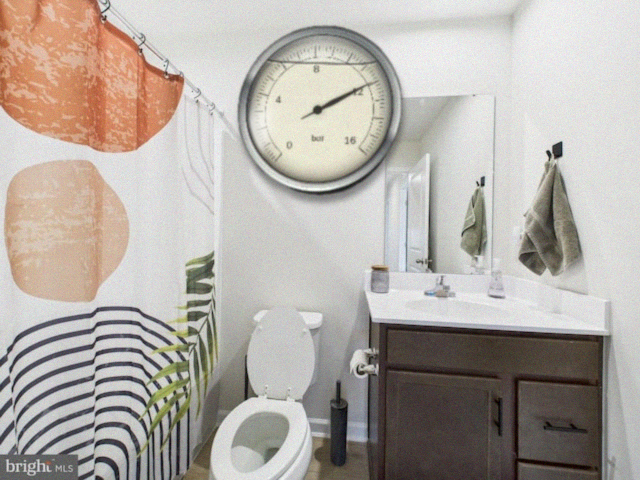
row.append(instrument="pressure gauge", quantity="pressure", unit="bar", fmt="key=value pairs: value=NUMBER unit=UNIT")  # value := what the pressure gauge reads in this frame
value=12 unit=bar
